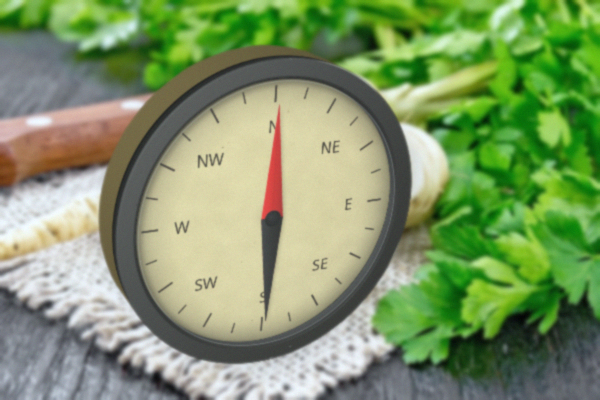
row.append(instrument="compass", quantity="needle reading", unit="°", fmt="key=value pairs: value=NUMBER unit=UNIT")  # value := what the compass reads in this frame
value=0 unit=°
